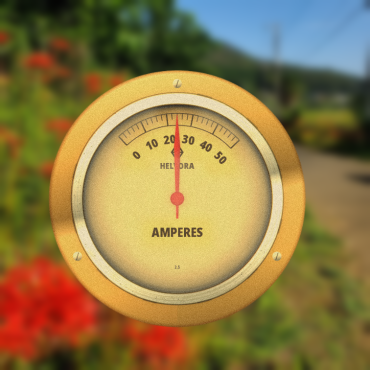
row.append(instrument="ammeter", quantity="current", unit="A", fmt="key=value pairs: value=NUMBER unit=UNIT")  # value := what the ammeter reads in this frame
value=24 unit=A
